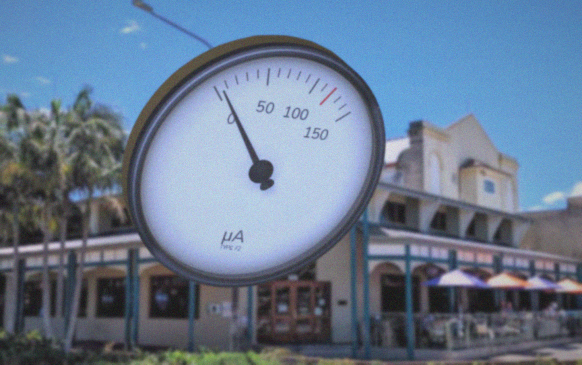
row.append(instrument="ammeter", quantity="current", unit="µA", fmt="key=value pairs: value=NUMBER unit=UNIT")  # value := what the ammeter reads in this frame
value=5 unit=µA
